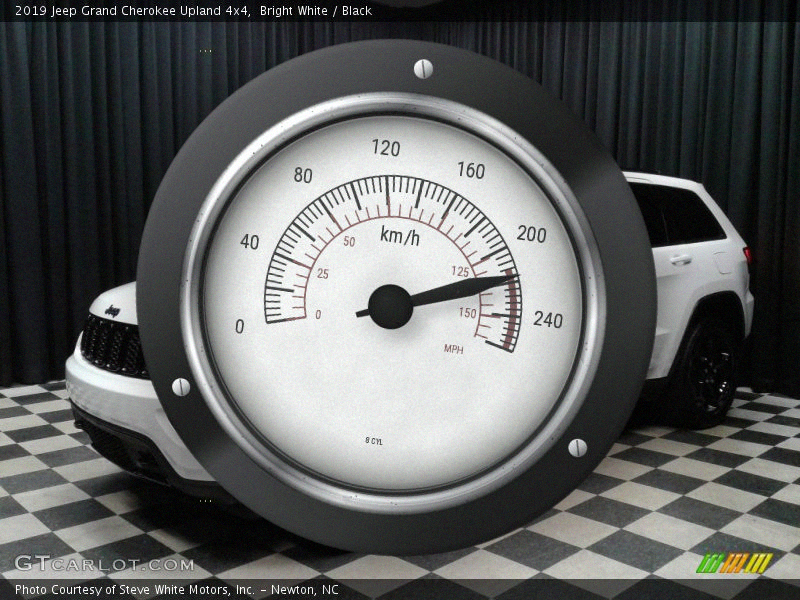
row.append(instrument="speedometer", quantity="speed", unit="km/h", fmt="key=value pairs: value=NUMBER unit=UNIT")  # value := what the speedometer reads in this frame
value=216 unit=km/h
